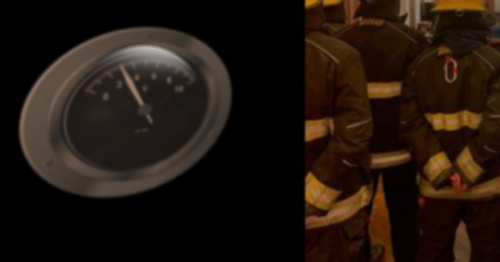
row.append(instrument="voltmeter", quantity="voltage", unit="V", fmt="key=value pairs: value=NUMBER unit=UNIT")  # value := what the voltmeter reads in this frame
value=3 unit=V
